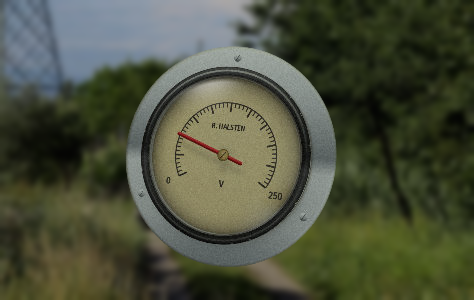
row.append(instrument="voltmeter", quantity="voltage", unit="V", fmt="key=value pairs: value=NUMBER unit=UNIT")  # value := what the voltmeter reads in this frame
value=50 unit=V
